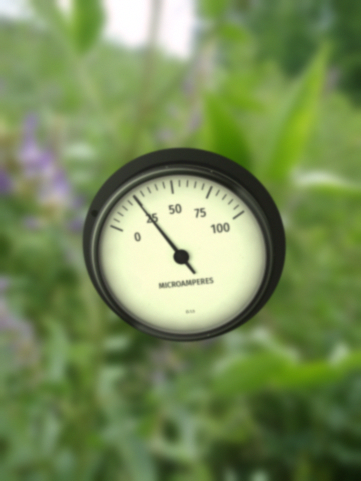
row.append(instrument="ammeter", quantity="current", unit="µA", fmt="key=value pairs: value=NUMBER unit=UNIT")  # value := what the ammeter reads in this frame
value=25 unit=µA
